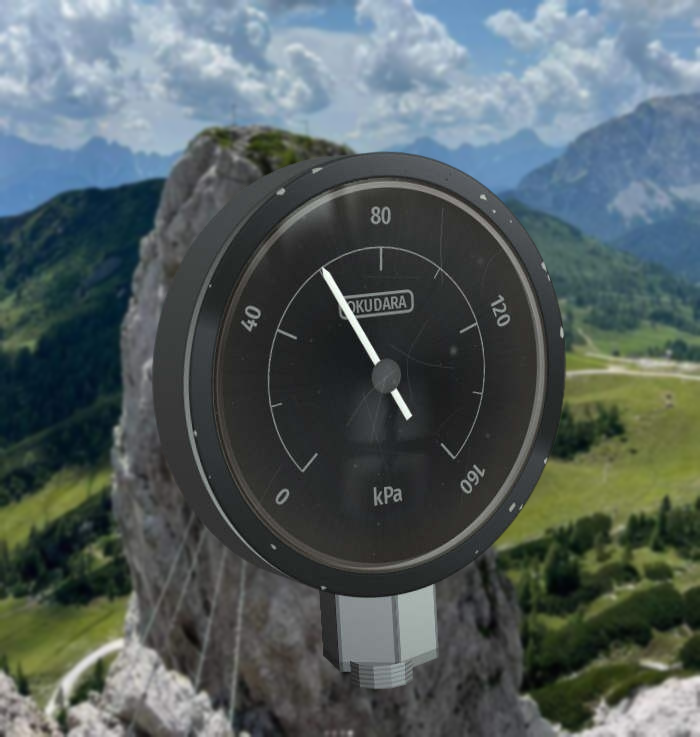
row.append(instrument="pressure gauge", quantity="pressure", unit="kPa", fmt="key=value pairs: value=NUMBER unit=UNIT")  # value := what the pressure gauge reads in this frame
value=60 unit=kPa
